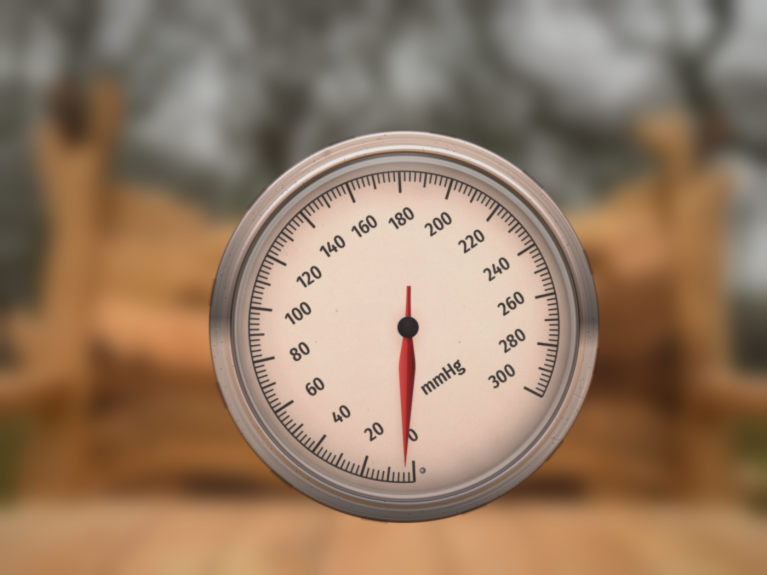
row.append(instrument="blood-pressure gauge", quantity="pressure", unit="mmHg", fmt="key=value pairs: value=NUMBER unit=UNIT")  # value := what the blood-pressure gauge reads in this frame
value=4 unit=mmHg
